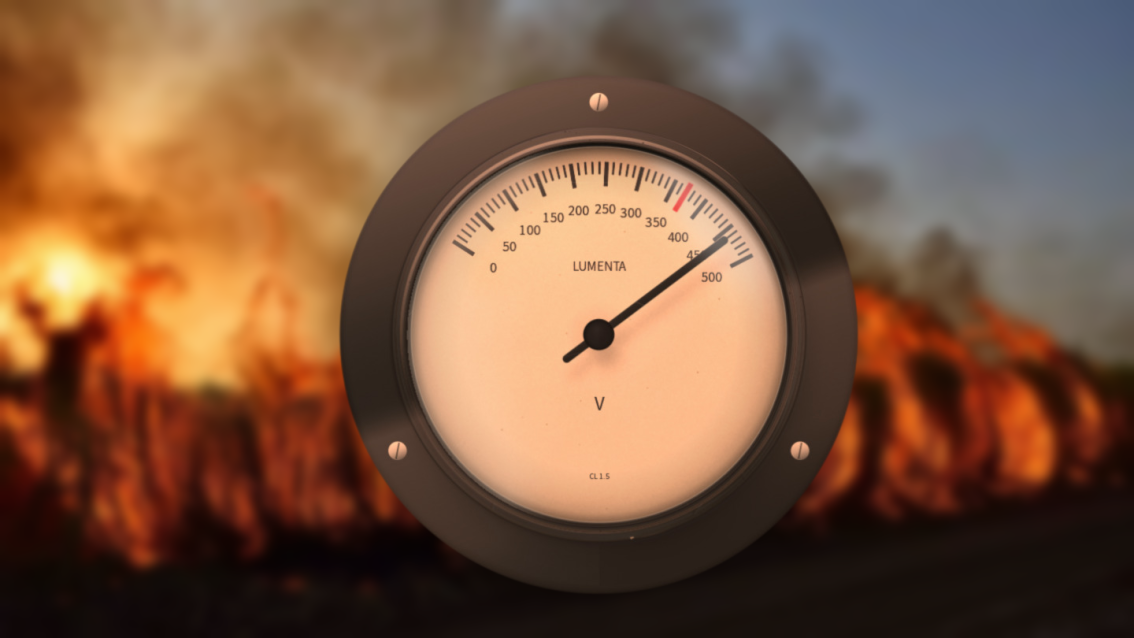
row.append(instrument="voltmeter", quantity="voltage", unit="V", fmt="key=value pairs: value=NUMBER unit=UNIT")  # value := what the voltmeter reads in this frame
value=460 unit=V
